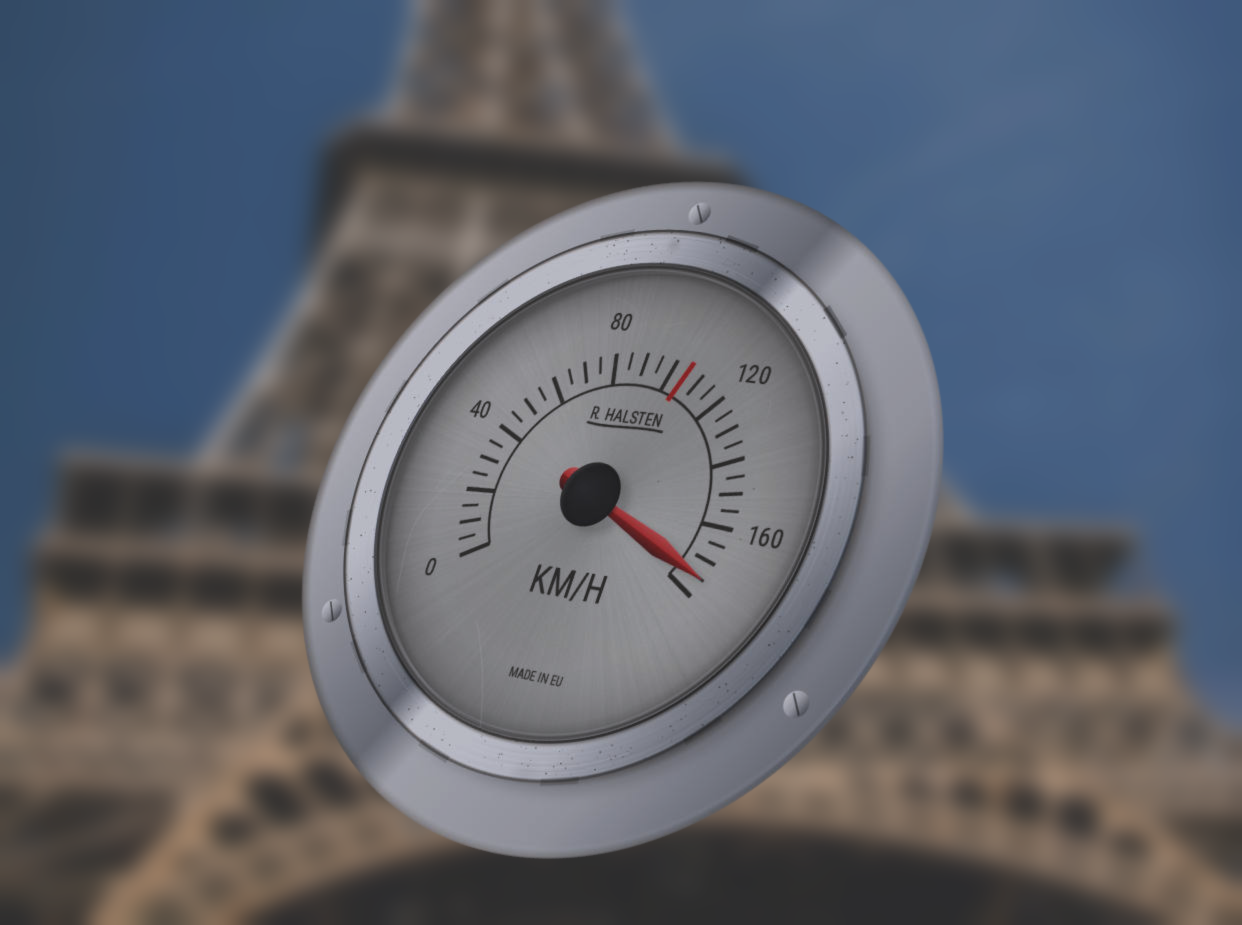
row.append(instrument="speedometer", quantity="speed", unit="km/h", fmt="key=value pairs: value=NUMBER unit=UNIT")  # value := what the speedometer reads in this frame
value=175 unit=km/h
